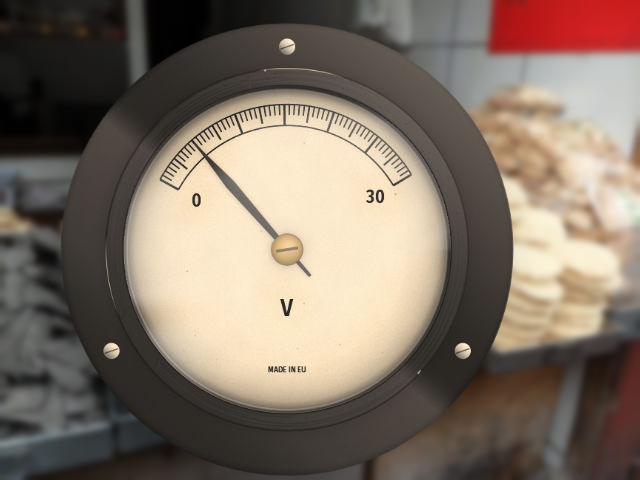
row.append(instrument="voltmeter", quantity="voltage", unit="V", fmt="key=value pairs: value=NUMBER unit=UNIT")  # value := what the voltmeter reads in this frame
value=5 unit=V
